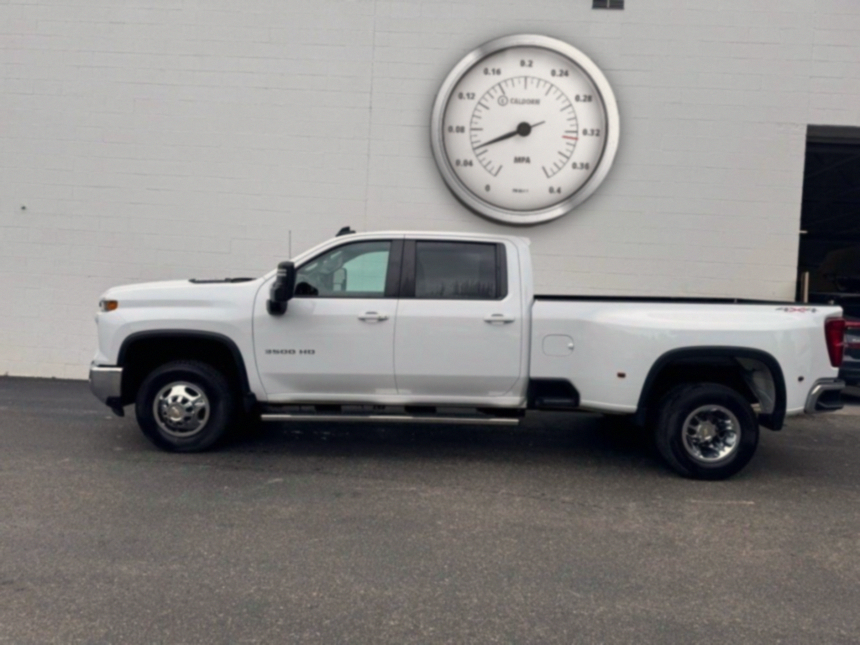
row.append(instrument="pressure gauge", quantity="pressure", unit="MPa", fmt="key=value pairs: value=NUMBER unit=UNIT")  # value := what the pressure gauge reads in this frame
value=0.05 unit=MPa
